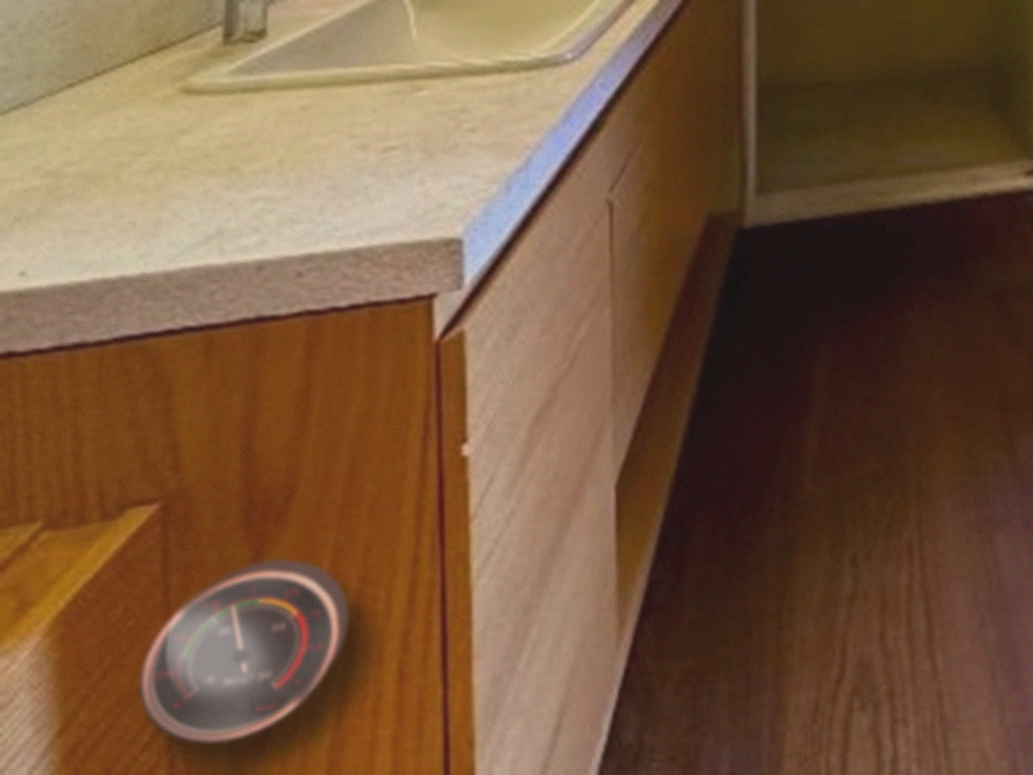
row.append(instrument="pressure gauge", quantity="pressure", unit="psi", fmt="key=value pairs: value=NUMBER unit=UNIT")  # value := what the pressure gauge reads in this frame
value=12.5 unit=psi
